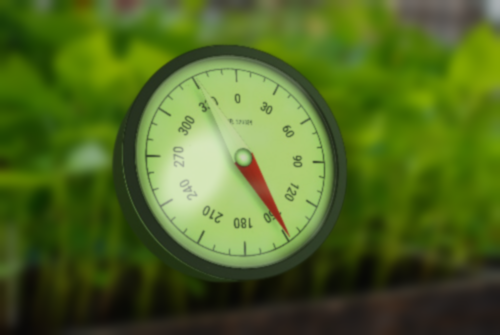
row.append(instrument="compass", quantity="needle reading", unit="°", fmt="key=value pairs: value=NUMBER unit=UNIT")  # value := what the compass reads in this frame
value=150 unit=°
